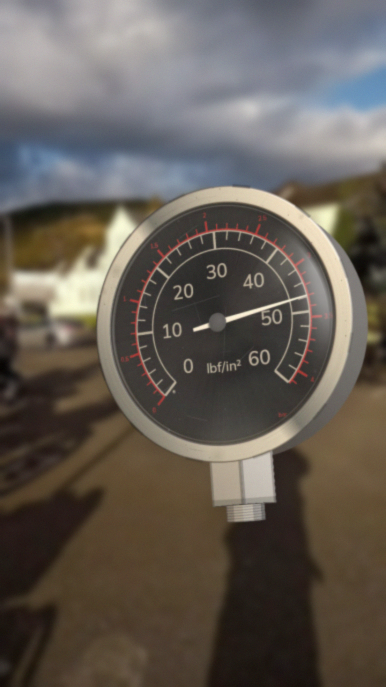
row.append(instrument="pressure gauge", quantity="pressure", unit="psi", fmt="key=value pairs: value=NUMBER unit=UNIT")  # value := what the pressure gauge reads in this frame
value=48 unit=psi
